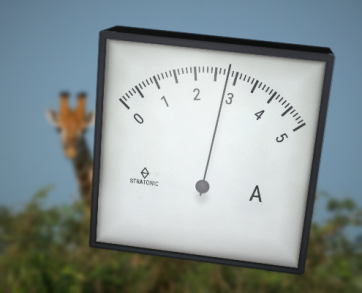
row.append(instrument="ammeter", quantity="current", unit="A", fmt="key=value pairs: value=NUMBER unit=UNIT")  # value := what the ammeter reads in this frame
value=2.8 unit=A
